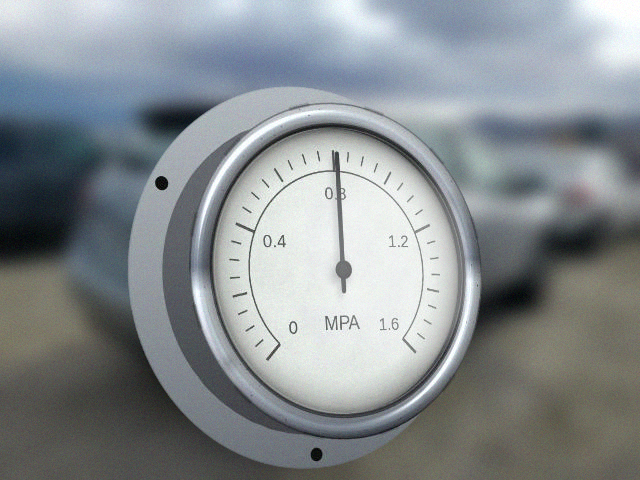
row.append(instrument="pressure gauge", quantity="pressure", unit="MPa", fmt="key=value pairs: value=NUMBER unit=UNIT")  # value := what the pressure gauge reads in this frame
value=0.8 unit=MPa
